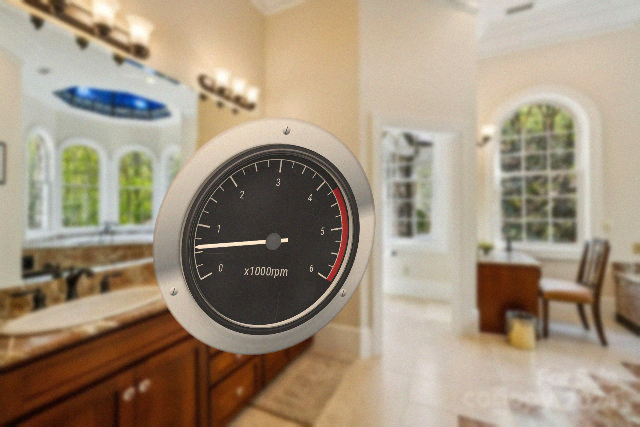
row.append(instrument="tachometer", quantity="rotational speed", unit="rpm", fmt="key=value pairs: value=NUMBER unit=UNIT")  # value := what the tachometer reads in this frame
value=625 unit=rpm
